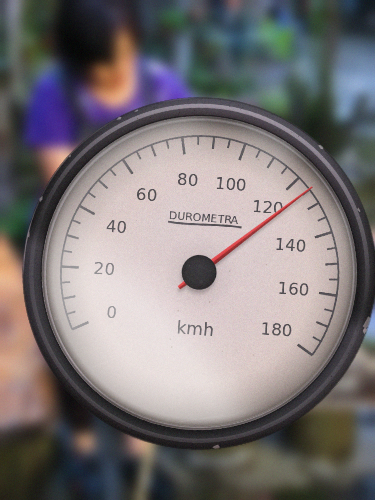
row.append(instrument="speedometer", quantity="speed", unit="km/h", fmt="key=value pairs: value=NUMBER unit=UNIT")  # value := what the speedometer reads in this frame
value=125 unit=km/h
